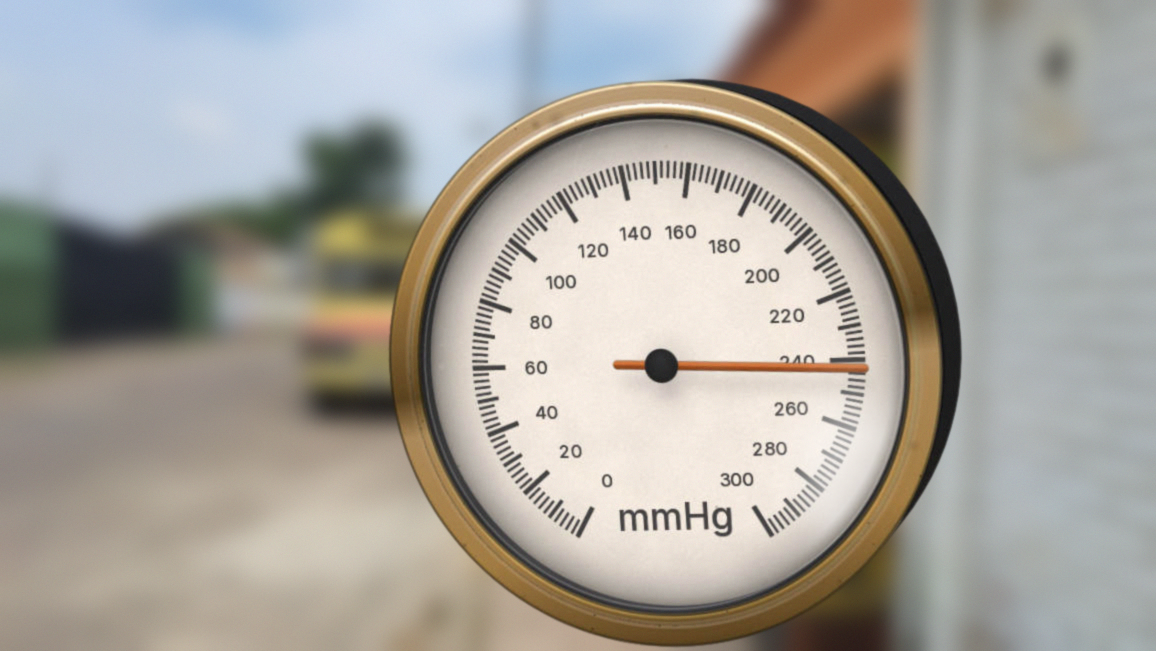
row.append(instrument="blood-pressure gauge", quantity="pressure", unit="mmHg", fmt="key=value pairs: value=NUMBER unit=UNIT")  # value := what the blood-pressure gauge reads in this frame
value=242 unit=mmHg
